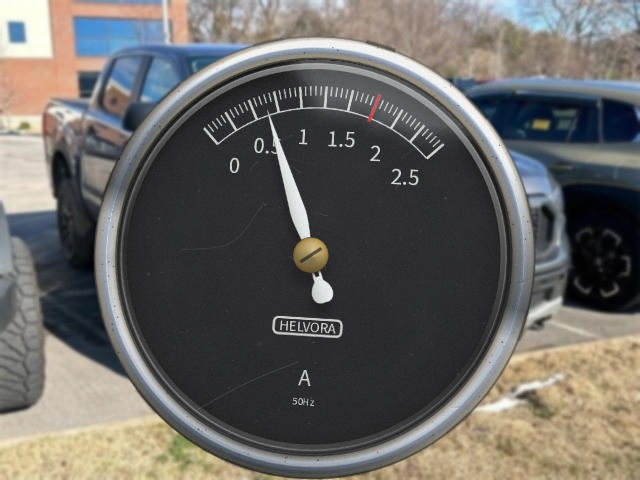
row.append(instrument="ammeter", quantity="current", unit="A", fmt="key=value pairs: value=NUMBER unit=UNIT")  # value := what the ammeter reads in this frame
value=0.65 unit=A
